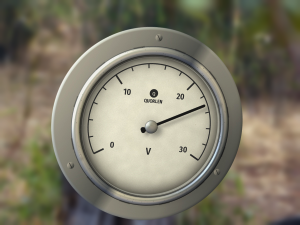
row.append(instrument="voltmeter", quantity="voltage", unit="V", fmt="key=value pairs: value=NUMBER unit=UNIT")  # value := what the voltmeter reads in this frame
value=23 unit=V
